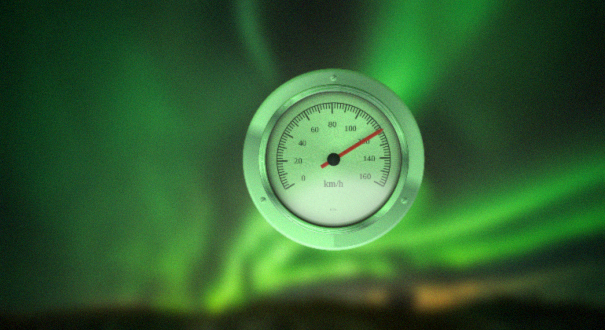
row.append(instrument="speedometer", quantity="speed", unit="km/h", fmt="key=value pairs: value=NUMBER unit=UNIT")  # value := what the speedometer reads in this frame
value=120 unit=km/h
